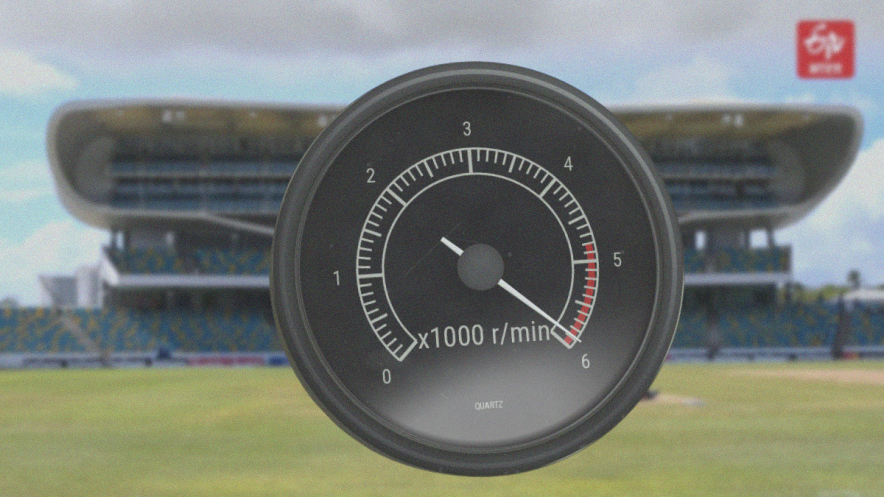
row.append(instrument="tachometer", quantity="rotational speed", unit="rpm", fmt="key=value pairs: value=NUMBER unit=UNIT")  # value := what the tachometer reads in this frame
value=5900 unit=rpm
